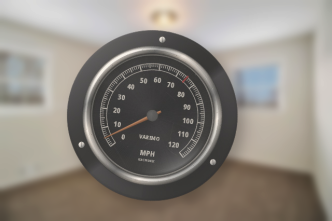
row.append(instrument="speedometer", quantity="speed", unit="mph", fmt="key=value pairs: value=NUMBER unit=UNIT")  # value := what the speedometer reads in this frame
value=5 unit=mph
